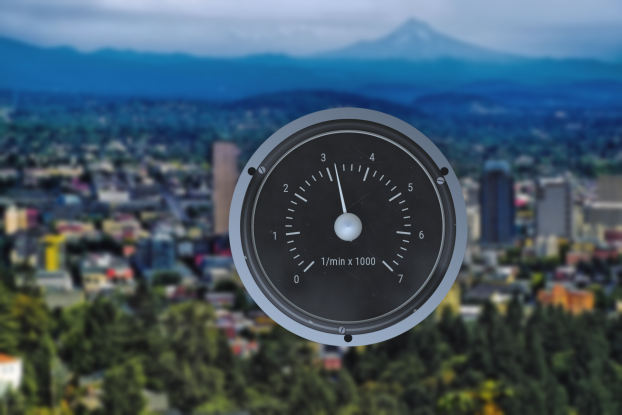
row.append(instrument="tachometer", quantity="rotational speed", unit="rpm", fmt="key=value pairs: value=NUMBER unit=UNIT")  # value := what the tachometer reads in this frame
value=3200 unit=rpm
